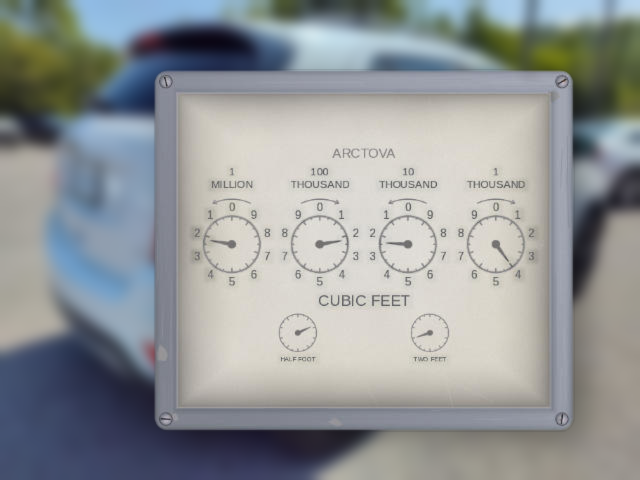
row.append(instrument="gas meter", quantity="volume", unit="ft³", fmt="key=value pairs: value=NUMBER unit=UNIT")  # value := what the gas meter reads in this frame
value=222400 unit=ft³
